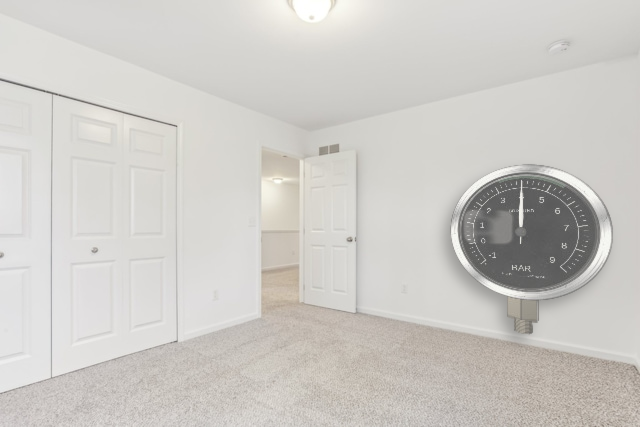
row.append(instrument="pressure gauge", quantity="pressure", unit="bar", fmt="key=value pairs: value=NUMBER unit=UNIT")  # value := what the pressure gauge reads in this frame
value=4 unit=bar
